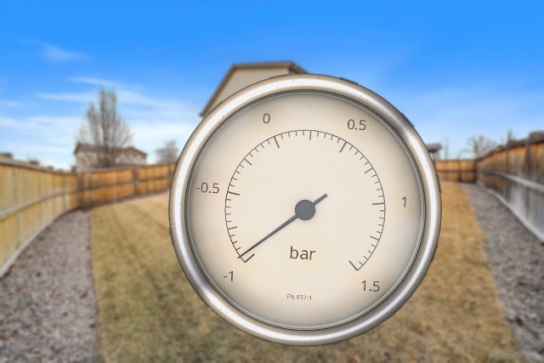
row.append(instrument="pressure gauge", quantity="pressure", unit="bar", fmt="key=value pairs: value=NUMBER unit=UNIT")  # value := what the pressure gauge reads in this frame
value=-0.95 unit=bar
